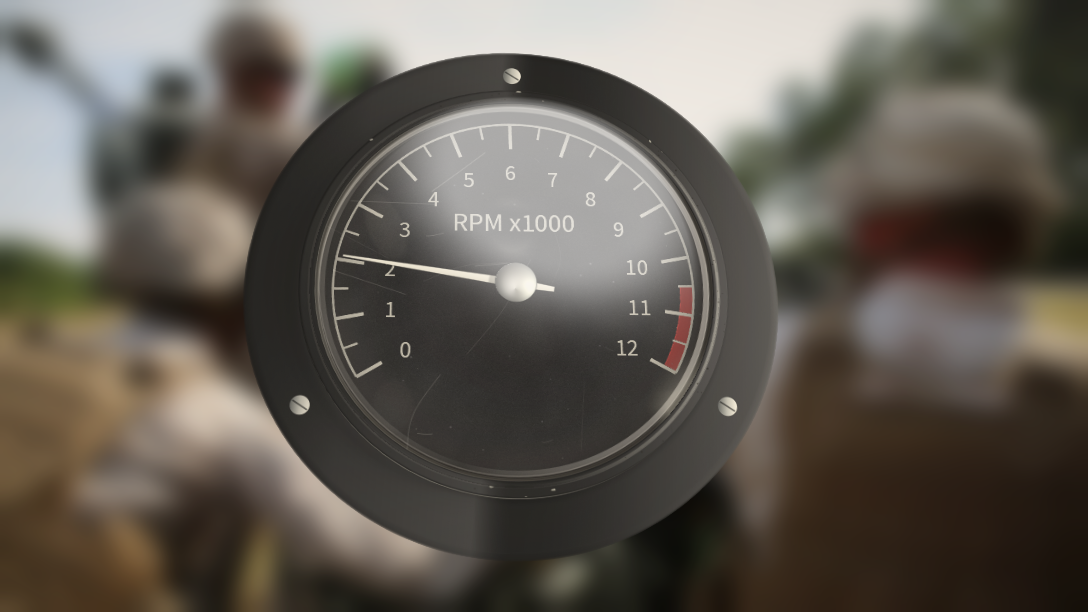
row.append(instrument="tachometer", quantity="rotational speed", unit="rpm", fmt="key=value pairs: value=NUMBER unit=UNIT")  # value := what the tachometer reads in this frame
value=2000 unit=rpm
